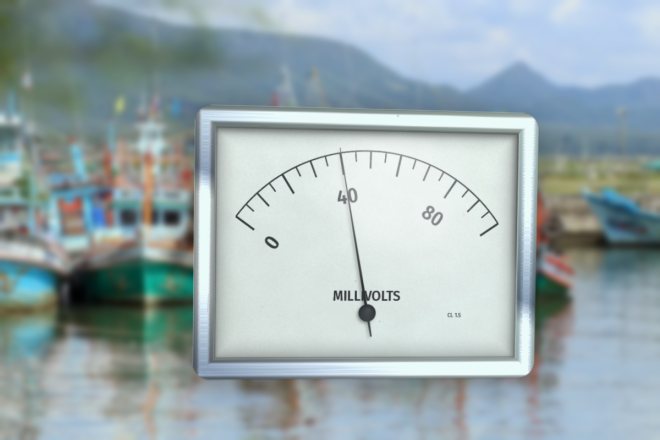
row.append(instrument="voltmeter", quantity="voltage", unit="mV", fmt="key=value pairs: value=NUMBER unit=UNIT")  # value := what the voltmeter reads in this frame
value=40 unit=mV
